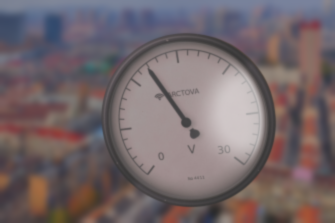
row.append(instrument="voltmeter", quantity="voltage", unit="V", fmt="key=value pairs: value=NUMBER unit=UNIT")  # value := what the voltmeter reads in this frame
value=12 unit=V
